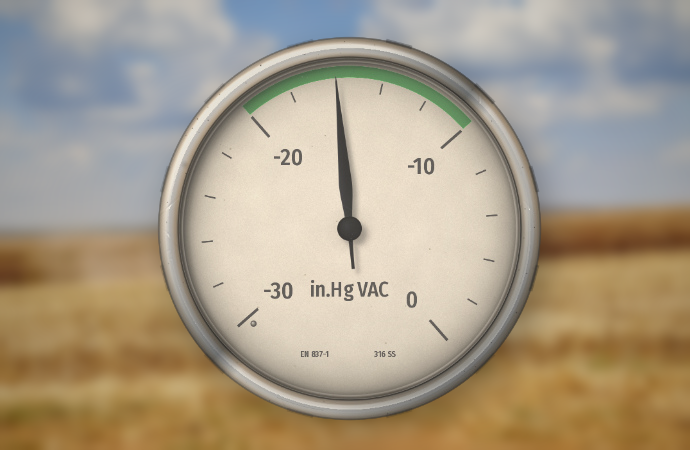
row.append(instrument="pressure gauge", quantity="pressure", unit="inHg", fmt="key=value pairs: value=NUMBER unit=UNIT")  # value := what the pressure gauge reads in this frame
value=-16 unit=inHg
